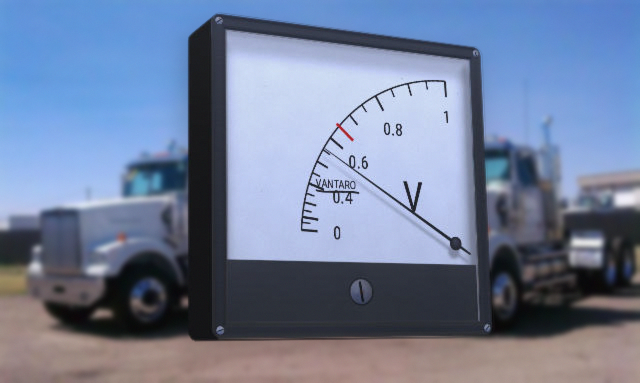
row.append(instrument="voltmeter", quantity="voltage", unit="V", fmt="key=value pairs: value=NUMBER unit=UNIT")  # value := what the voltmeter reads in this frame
value=0.55 unit=V
